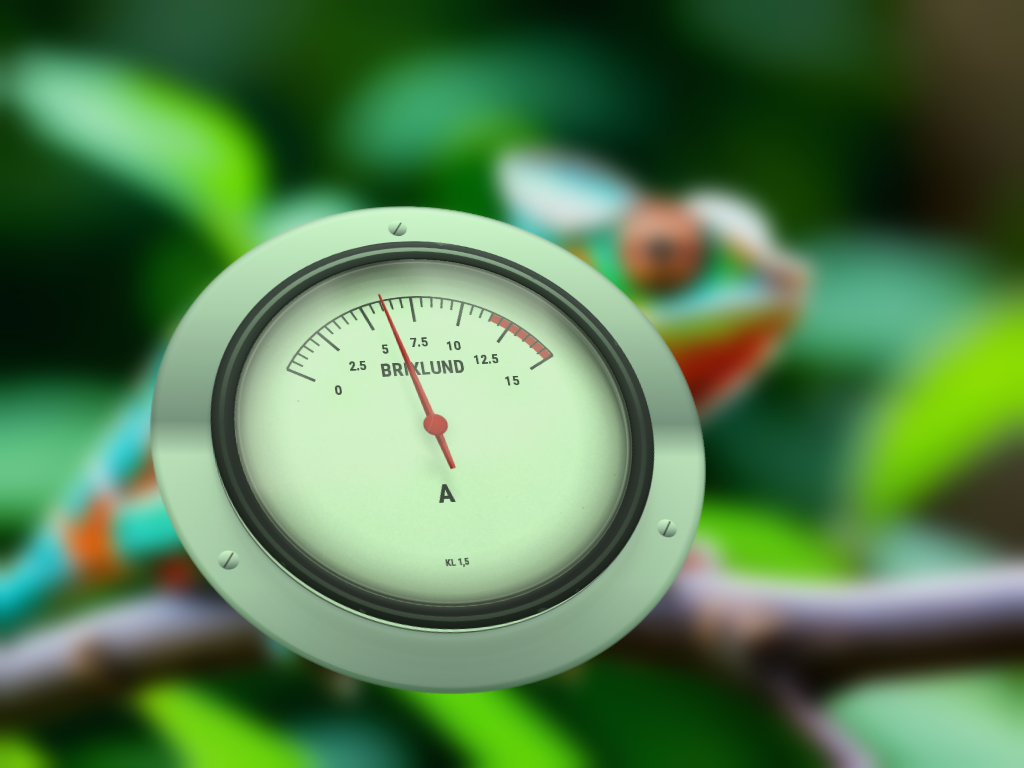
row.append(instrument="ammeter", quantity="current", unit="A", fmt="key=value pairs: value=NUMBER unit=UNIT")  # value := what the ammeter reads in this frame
value=6 unit=A
